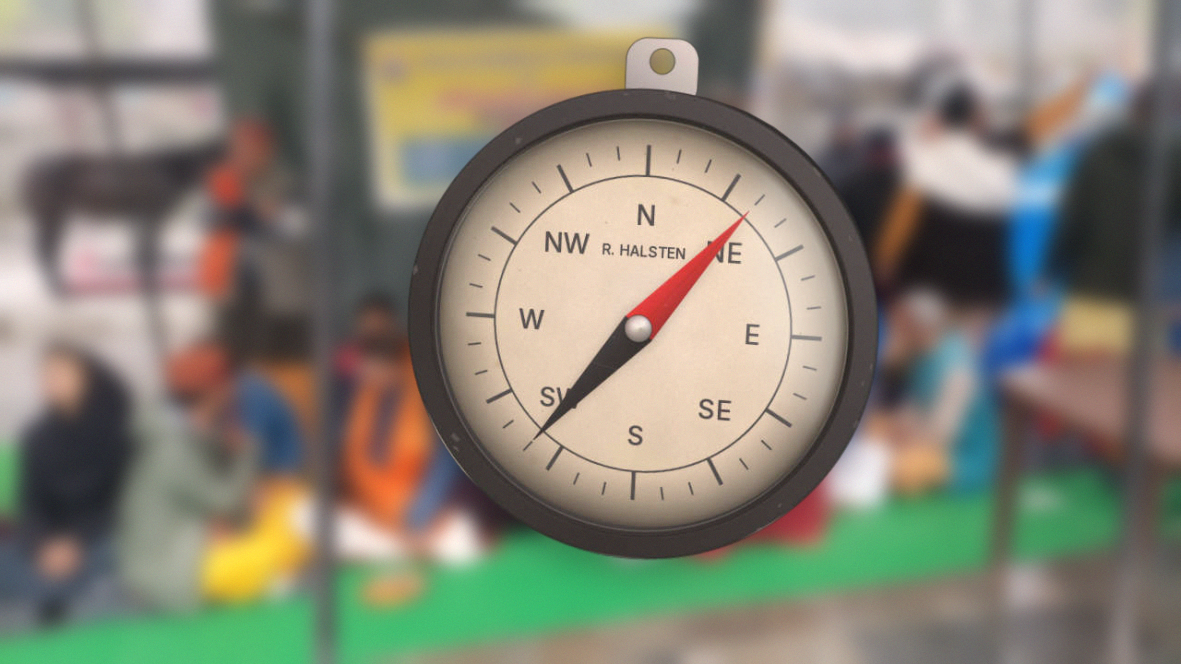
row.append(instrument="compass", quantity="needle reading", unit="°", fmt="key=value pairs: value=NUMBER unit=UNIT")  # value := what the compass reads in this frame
value=40 unit=°
